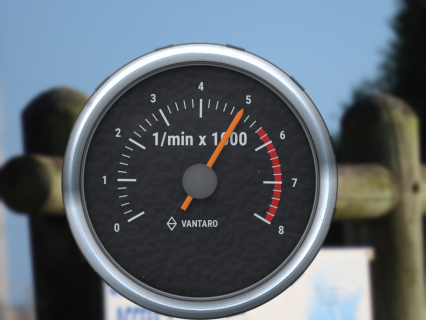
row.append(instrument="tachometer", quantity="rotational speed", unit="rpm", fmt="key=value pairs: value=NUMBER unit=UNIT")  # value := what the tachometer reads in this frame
value=5000 unit=rpm
